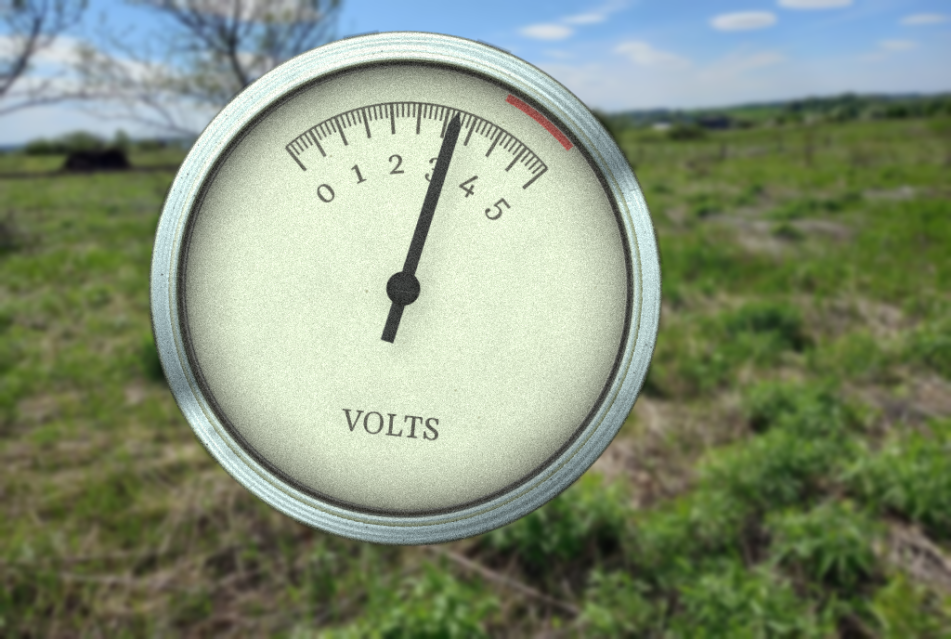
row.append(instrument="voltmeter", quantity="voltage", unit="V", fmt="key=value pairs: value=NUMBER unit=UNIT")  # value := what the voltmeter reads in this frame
value=3.2 unit=V
